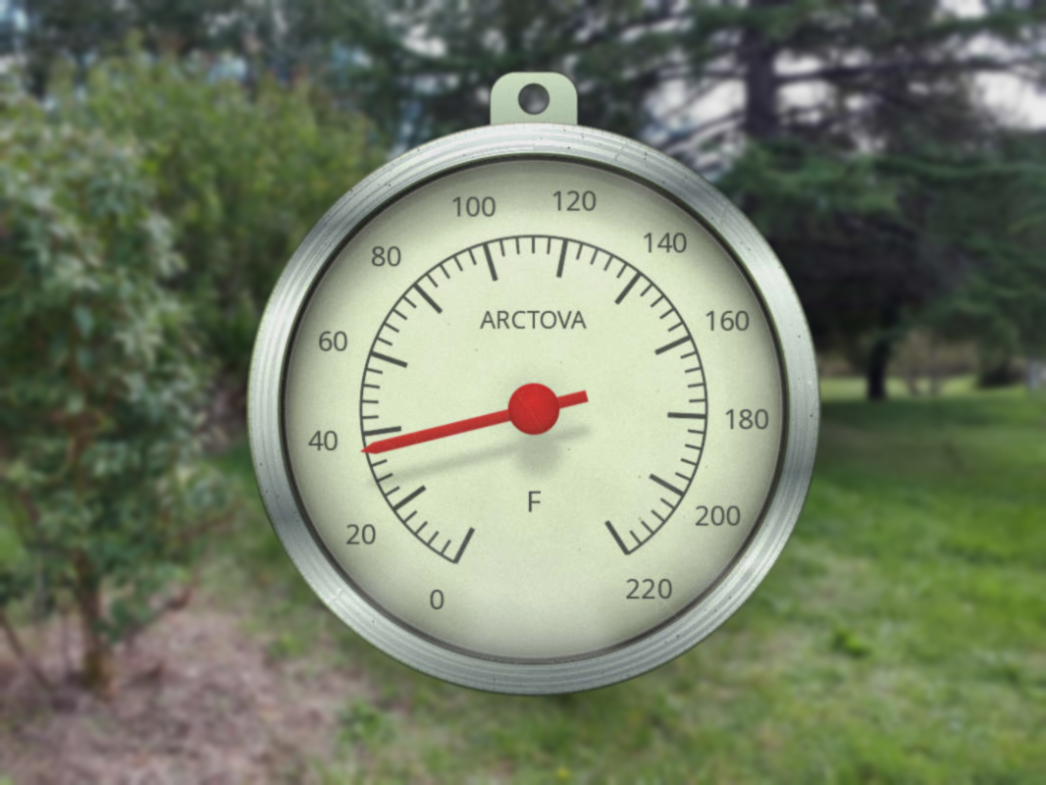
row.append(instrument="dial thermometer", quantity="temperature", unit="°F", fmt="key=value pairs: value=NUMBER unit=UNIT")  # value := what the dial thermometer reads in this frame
value=36 unit=°F
